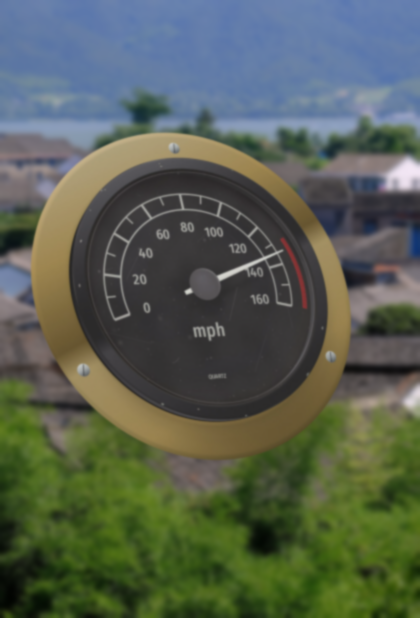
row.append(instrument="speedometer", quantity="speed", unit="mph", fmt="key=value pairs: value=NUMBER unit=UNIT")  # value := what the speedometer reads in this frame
value=135 unit=mph
